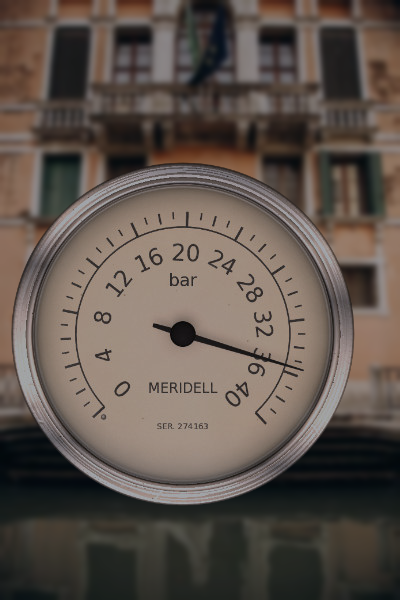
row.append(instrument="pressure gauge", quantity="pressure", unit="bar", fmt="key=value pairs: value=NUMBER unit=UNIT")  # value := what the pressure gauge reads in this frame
value=35.5 unit=bar
